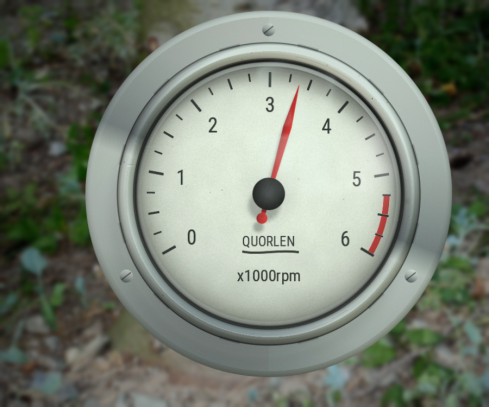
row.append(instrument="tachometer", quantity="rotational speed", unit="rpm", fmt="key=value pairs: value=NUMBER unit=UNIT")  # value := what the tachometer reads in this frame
value=3375 unit=rpm
